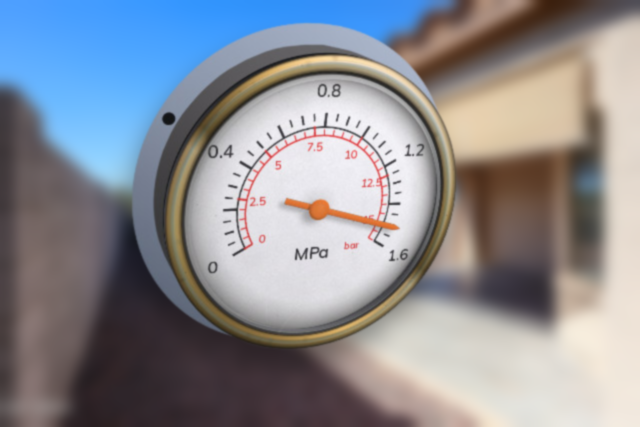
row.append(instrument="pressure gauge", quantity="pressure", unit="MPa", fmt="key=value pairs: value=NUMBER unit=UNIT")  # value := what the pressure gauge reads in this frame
value=1.5 unit=MPa
